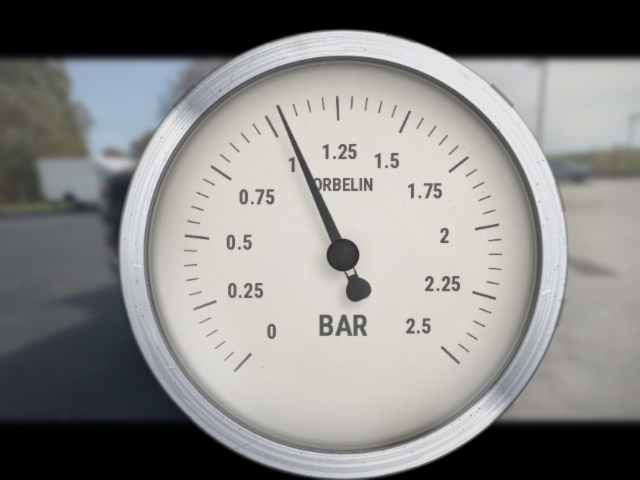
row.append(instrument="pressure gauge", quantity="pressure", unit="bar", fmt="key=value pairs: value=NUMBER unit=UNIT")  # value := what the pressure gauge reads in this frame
value=1.05 unit=bar
